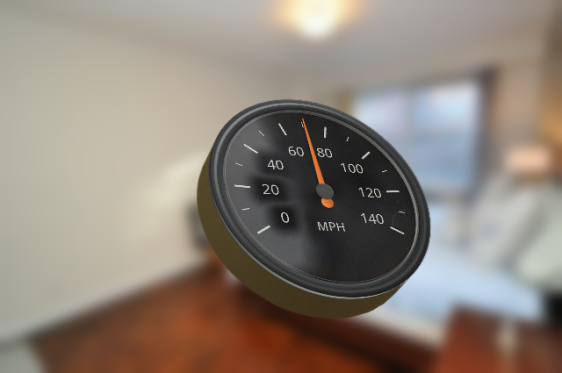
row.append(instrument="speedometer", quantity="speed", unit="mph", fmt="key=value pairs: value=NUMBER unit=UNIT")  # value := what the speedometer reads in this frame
value=70 unit=mph
